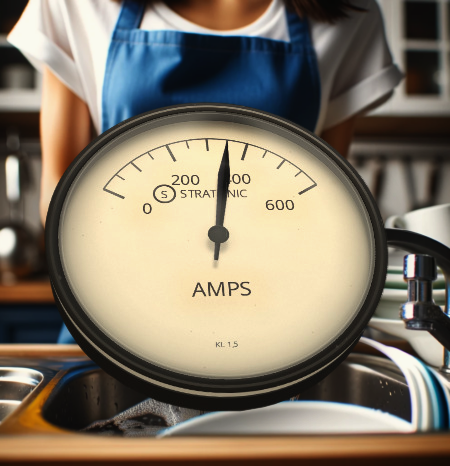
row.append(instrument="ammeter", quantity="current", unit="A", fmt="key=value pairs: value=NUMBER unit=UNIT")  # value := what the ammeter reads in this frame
value=350 unit=A
